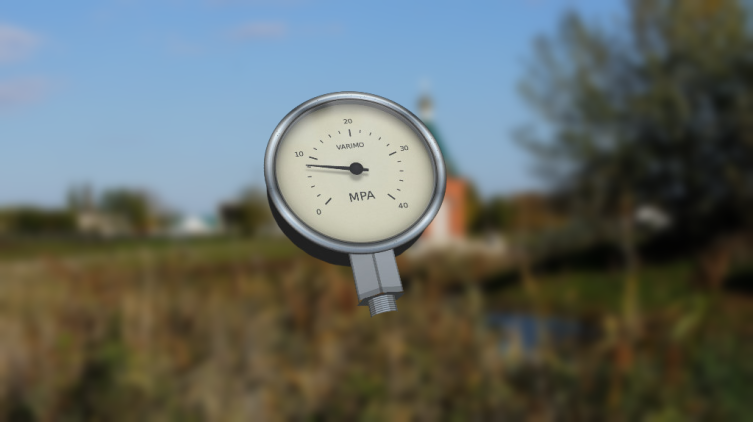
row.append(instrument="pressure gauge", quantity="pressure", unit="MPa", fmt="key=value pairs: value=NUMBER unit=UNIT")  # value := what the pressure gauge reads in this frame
value=8 unit=MPa
